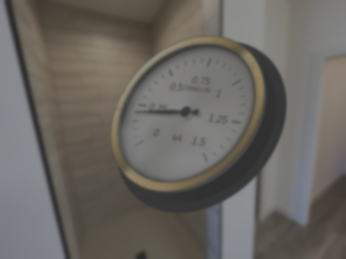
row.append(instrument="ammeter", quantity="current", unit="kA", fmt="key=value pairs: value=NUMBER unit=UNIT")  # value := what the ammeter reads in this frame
value=0.2 unit=kA
